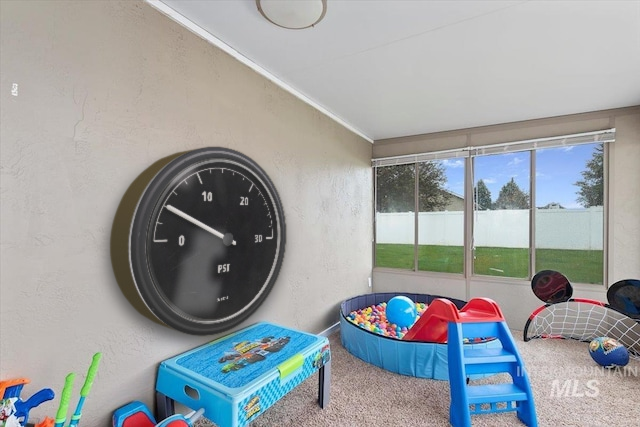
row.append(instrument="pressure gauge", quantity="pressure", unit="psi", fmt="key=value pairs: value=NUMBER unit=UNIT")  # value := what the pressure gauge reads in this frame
value=4 unit=psi
